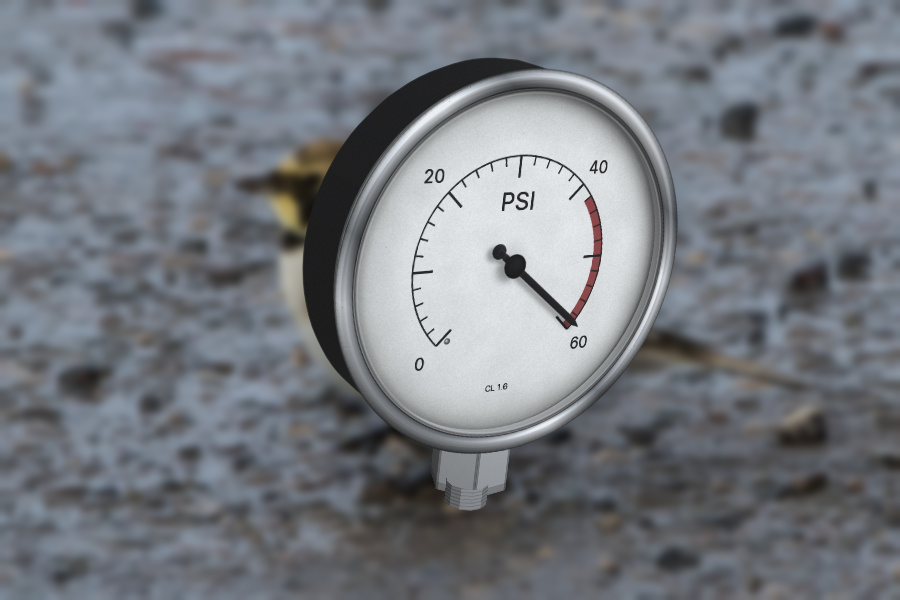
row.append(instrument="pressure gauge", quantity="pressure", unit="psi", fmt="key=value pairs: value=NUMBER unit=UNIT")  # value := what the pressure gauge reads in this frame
value=59 unit=psi
